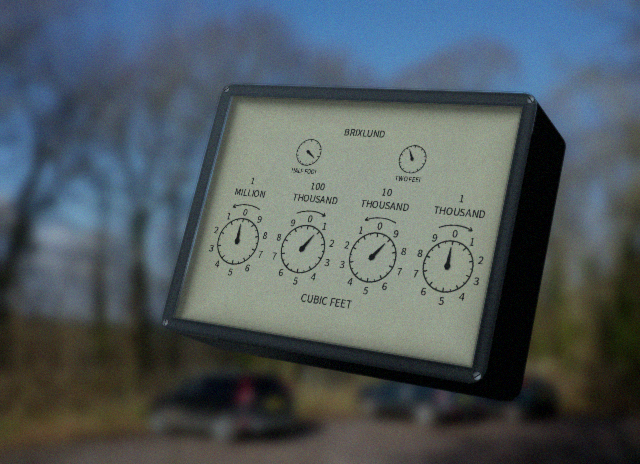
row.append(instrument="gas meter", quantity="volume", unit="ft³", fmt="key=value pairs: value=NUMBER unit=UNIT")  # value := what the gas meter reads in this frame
value=9000 unit=ft³
